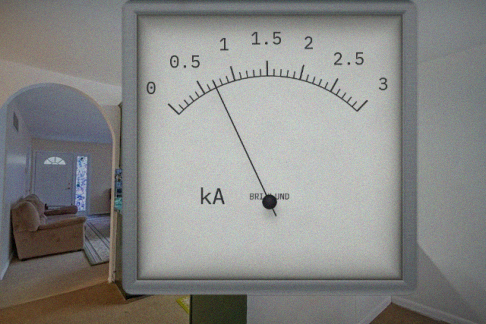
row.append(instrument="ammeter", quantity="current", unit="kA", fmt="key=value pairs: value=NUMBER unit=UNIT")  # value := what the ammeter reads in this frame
value=0.7 unit=kA
